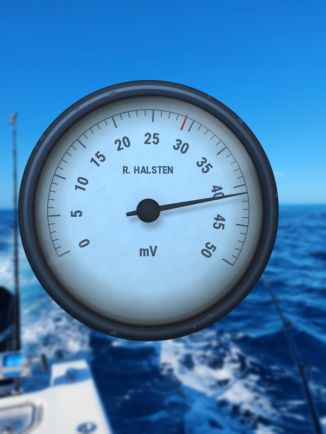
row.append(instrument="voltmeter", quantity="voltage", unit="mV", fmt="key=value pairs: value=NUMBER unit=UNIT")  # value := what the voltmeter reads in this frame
value=41 unit=mV
